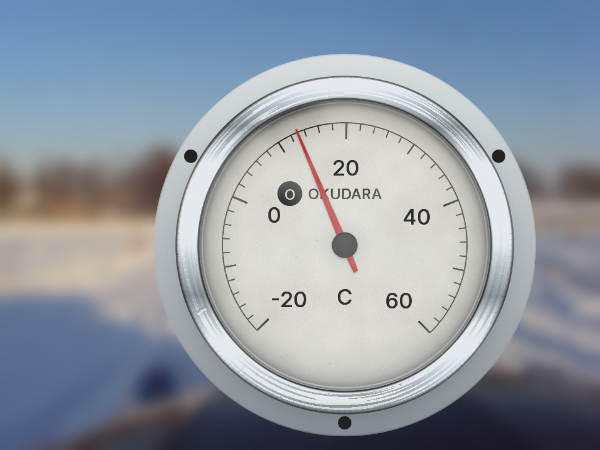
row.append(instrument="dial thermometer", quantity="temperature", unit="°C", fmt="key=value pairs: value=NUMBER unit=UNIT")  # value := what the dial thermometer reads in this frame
value=13 unit=°C
